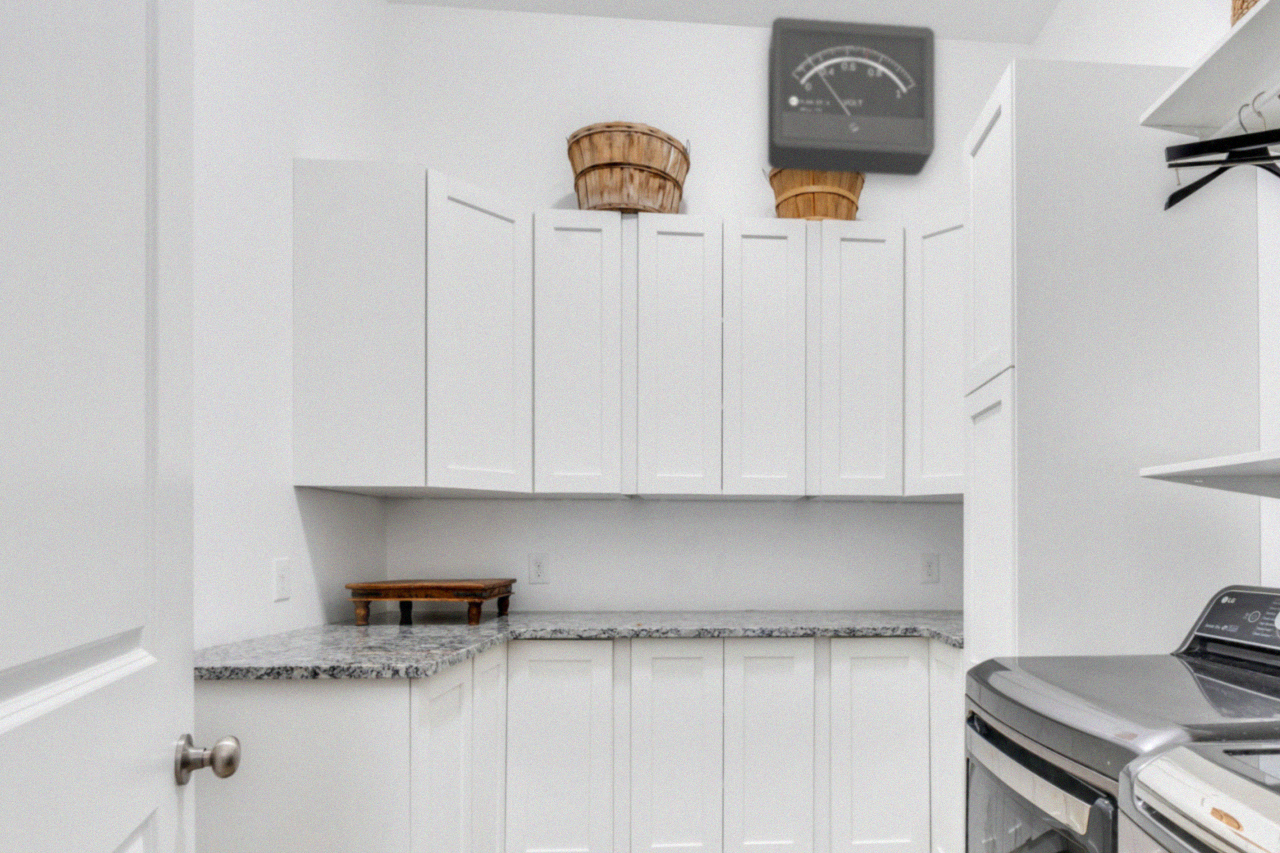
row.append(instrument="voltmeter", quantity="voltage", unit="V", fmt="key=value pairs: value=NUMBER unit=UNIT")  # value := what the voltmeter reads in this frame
value=0.3 unit=V
